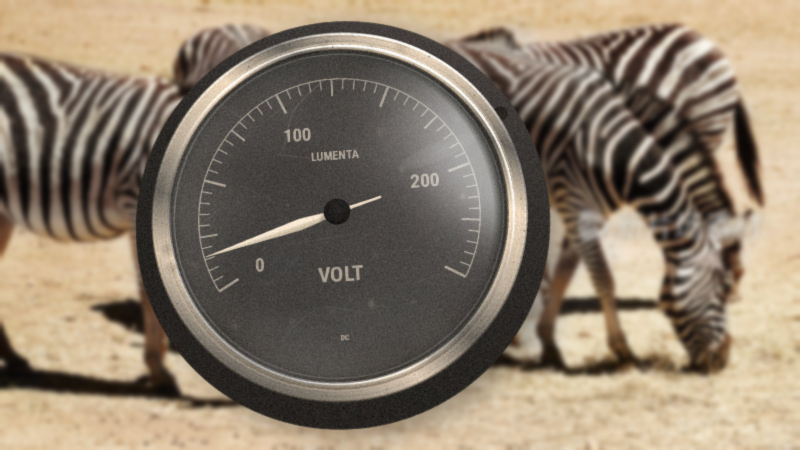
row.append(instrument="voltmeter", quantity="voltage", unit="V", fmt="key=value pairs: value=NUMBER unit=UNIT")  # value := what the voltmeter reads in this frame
value=15 unit=V
